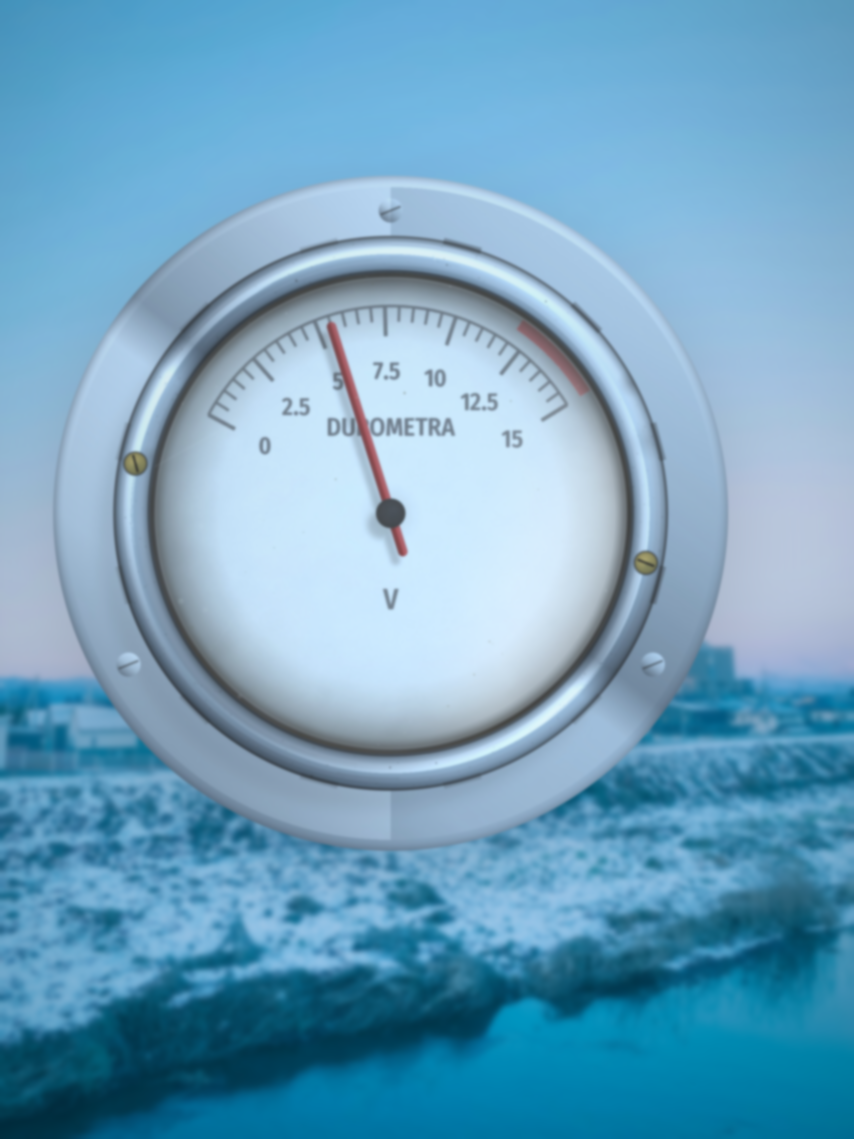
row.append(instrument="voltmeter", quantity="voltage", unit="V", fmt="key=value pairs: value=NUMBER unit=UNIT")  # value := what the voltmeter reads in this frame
value=5.5 unit=V
